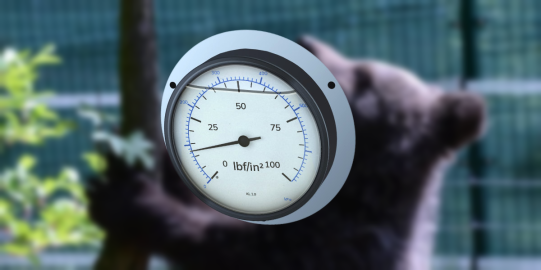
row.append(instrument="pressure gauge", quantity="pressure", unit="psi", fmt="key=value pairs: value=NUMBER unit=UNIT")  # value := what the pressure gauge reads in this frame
value=12.5 unit=psi
